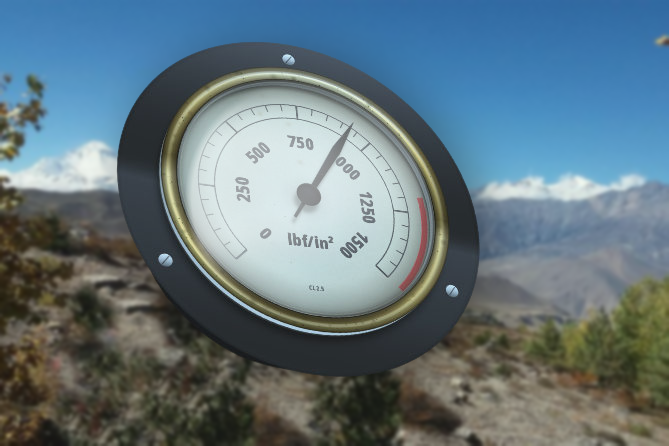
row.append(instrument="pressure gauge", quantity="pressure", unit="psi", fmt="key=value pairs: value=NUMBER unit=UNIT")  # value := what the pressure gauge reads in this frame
value=925 unit=psi
